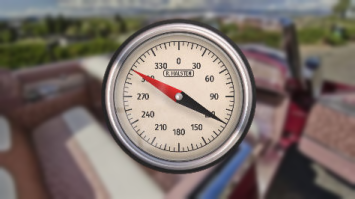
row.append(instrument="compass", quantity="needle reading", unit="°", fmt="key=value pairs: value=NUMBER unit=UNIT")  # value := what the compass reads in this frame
value=300 unit=°
